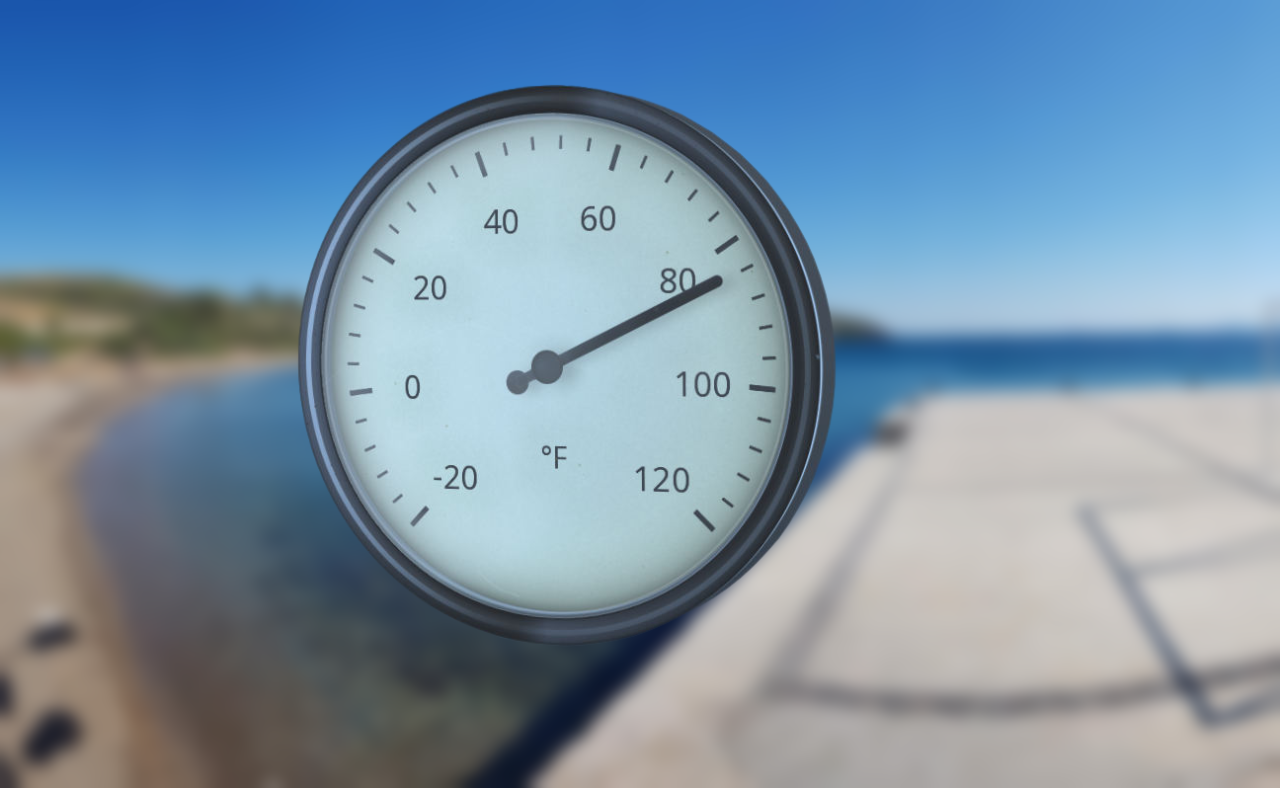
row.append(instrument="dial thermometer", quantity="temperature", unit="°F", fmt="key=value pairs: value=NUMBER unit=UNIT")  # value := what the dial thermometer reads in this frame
value=84 unit=°F
